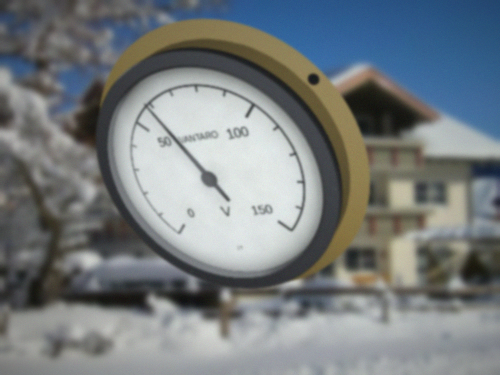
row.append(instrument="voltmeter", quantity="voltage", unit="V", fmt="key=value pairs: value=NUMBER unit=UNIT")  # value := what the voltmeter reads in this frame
value=60 unit=V
